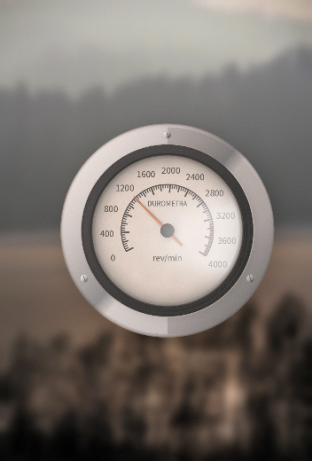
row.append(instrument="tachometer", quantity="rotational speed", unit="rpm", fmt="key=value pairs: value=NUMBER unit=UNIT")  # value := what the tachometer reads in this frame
value=1200 unit=rpm
